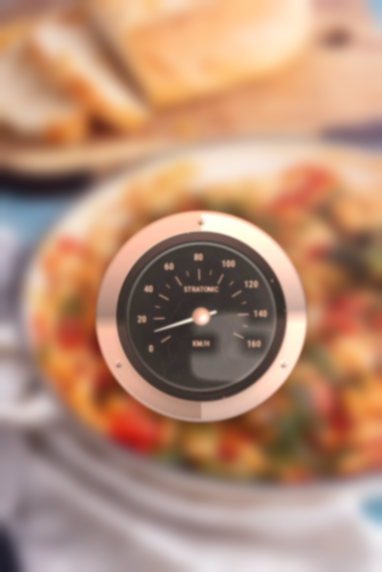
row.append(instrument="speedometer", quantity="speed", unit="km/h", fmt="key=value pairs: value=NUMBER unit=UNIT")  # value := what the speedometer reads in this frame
value=10 unit=km/h
